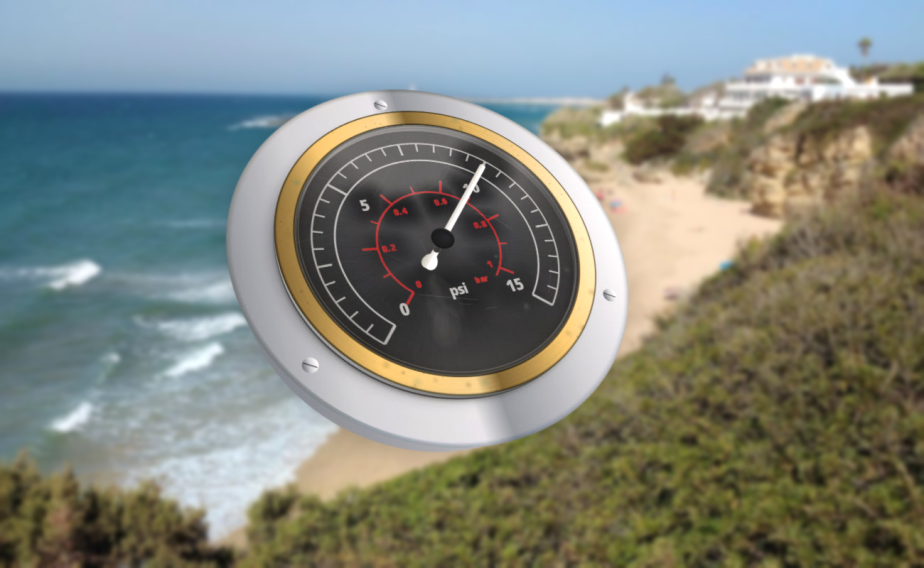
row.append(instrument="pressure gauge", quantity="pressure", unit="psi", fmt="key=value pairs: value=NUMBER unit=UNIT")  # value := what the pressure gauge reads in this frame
value=10 unit=psi
